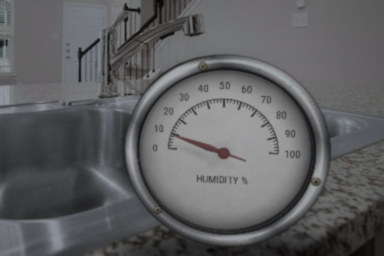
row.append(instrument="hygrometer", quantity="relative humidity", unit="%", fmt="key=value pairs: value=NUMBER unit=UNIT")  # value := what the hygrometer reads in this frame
value=10 unit=%
